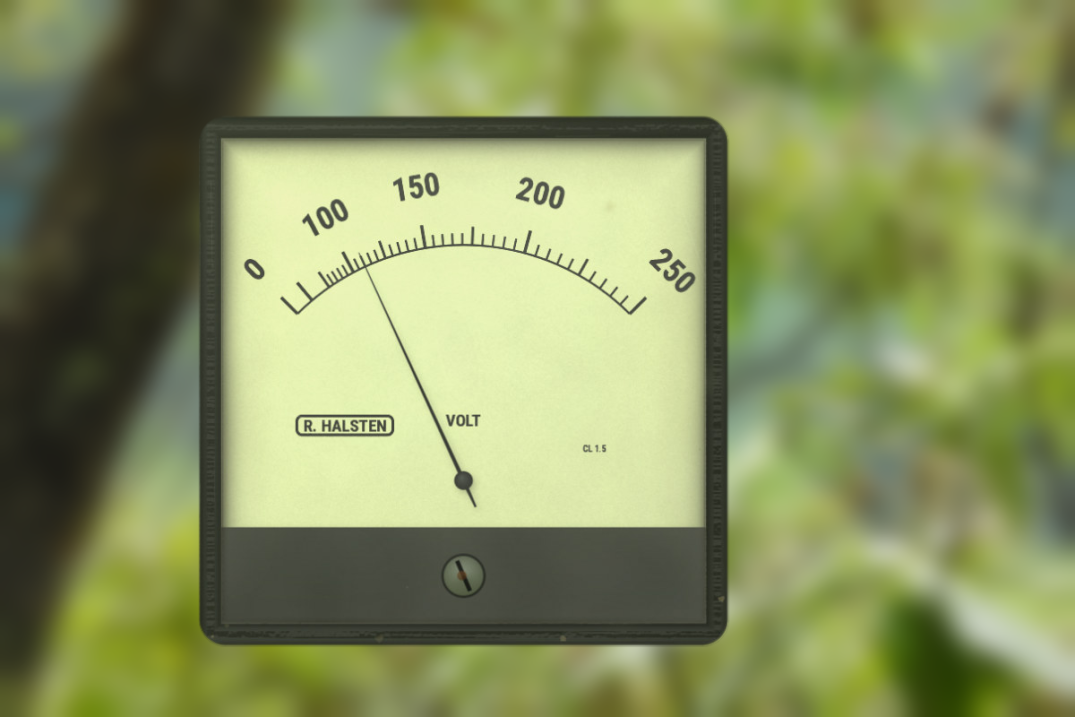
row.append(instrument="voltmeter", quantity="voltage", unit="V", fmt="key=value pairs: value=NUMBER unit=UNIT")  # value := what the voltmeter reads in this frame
value=110 unit=V
